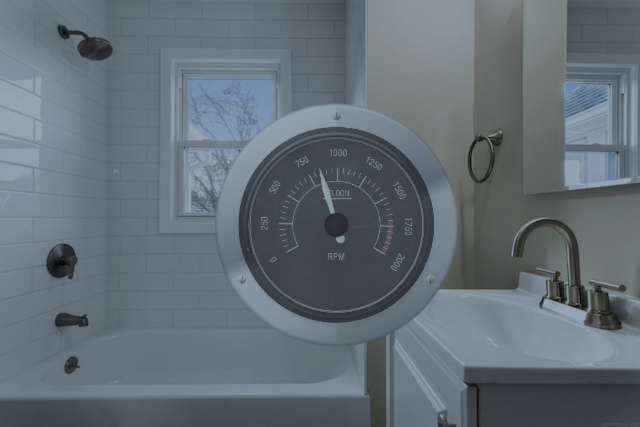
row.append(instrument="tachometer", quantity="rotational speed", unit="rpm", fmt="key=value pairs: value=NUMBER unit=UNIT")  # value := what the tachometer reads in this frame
value=850 unit=rpm
